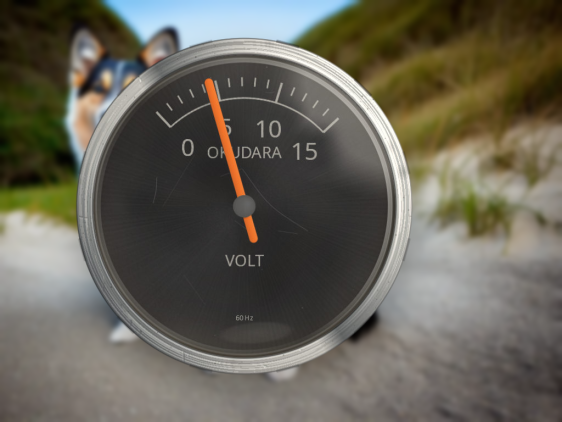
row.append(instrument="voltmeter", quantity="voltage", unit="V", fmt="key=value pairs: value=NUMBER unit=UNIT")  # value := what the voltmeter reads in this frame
value=4.5 unit=V
